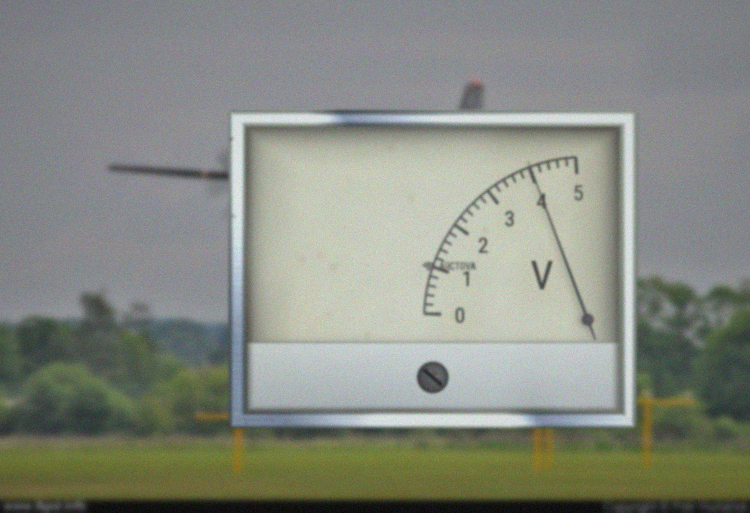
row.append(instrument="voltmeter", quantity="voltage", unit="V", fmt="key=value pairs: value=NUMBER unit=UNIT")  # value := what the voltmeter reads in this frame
value=4 unit=V
